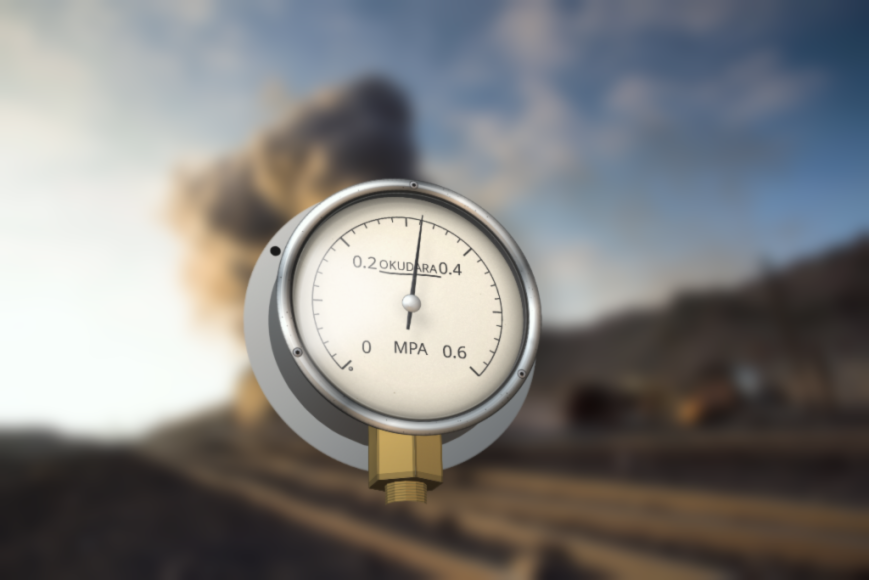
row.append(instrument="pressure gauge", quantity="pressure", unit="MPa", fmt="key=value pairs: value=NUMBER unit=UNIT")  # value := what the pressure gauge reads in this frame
value=0.32 unit=MPa
